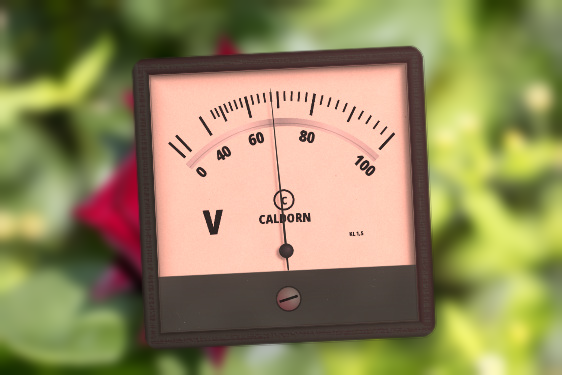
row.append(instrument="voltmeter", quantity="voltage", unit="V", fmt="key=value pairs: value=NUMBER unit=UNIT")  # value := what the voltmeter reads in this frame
value=68 unit=V
